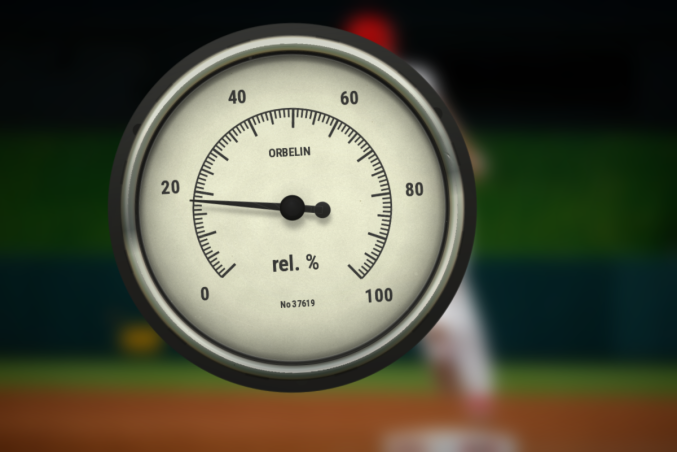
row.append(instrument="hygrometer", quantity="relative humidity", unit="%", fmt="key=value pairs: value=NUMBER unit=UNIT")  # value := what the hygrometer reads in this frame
value=18 unit=%
